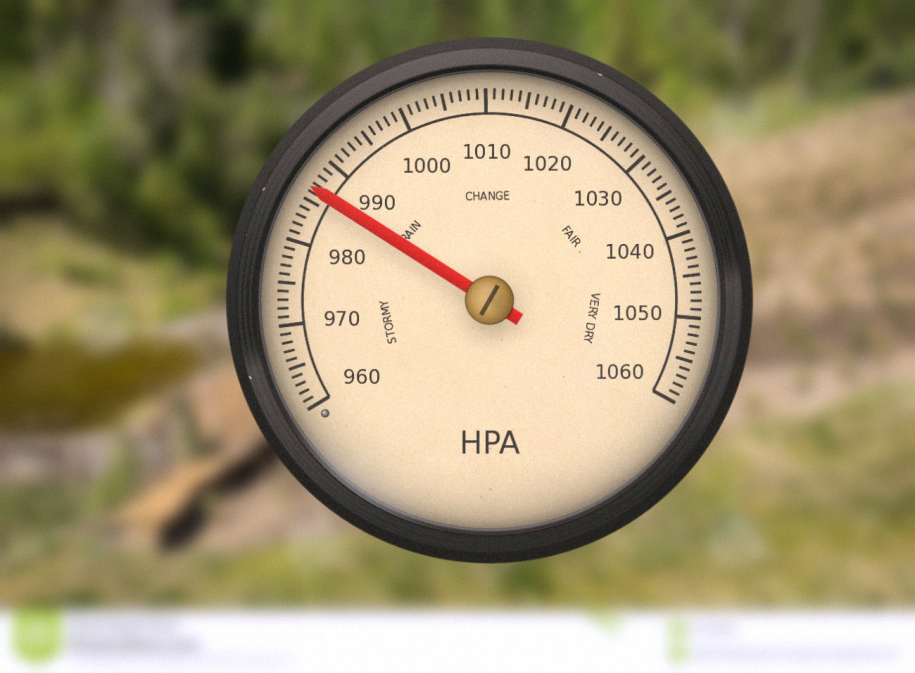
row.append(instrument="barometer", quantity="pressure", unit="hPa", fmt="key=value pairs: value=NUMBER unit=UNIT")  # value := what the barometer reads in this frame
value=986.5 unit=hPa
